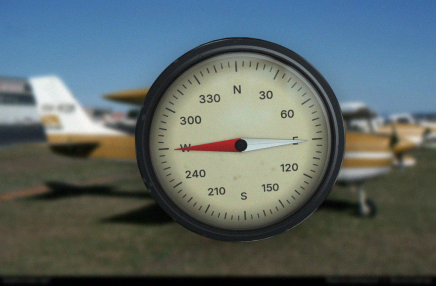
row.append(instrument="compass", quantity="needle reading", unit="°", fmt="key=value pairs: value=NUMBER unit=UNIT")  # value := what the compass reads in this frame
value=270 unit=°
